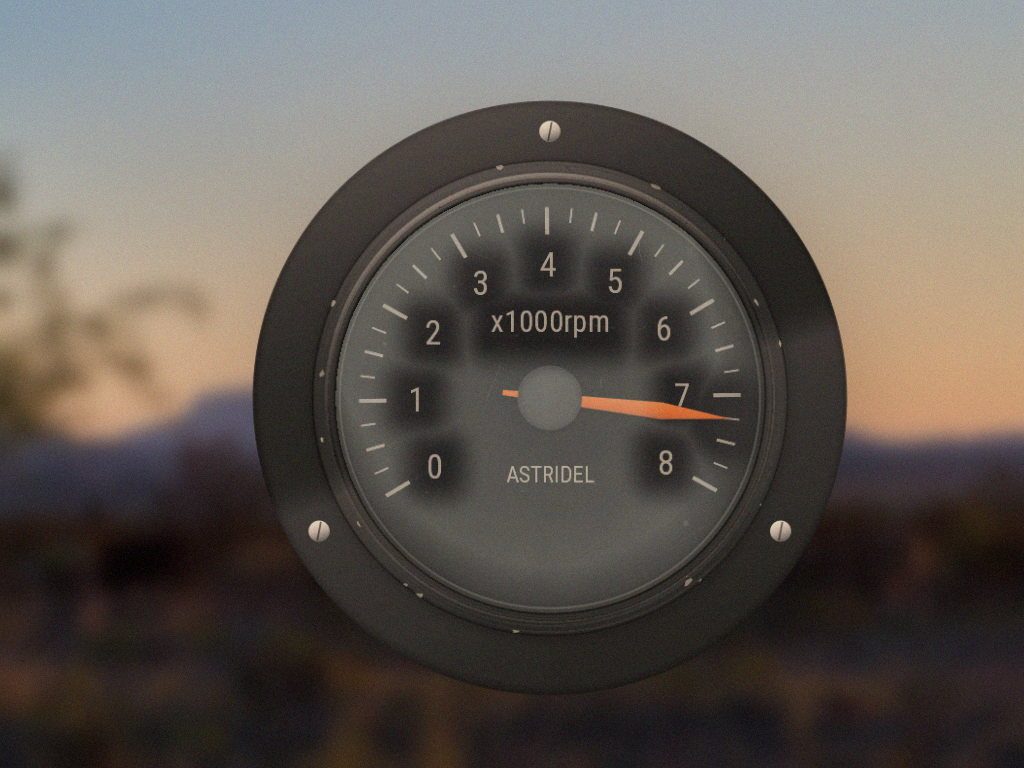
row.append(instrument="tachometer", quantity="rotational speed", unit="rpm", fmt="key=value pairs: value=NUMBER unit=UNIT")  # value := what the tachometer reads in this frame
value=7250 unit=rpm
